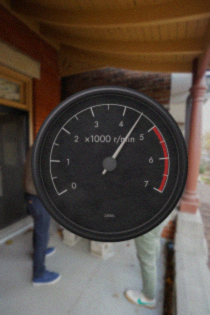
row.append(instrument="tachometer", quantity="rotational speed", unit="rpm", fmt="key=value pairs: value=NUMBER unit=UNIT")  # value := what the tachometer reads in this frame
value=4500 unit=rpm
